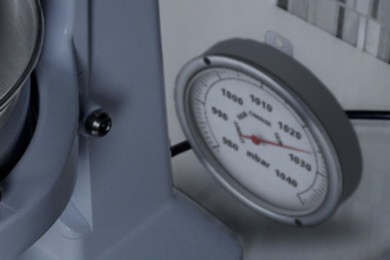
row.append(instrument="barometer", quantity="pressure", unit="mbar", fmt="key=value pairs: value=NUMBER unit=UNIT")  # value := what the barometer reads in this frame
value=1025 unit=mbar
